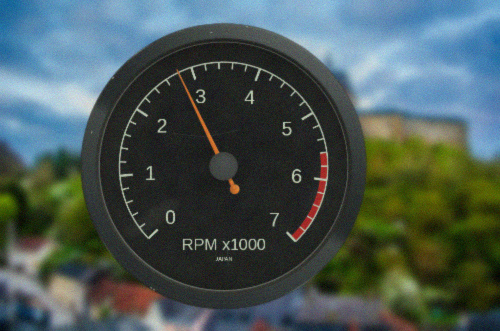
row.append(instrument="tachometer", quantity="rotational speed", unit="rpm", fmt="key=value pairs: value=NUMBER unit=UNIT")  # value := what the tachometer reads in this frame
value=2800 unit=rpm
